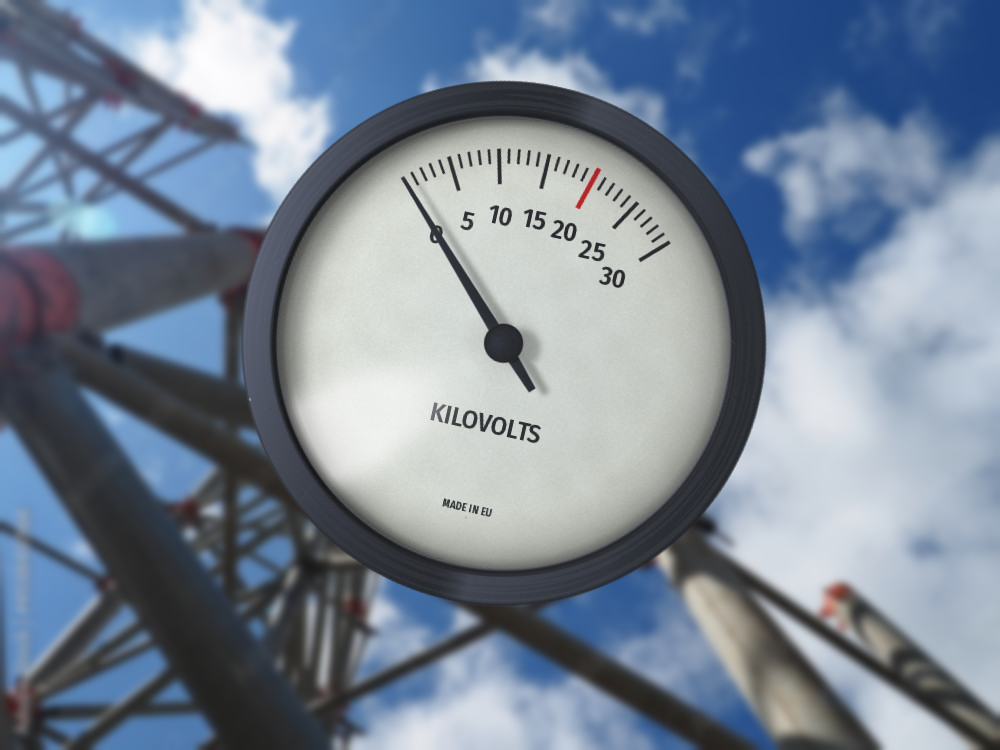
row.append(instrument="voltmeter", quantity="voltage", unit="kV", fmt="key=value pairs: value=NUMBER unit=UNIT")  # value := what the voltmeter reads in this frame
value=0 unit=kV
